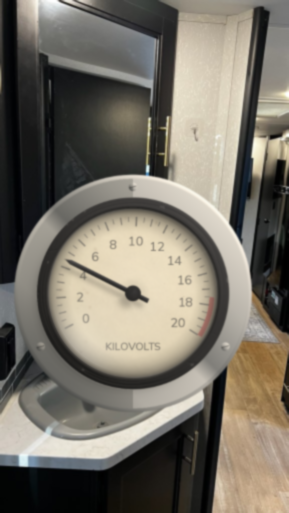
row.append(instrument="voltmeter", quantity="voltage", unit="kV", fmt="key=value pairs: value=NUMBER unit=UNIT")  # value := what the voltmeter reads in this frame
value=4.5 unit=kV
